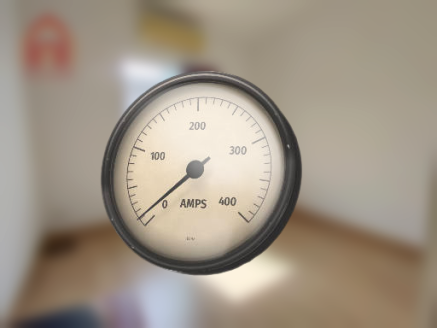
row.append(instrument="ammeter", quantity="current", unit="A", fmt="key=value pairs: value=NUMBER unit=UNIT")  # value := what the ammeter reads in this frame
value=10 unit=A
